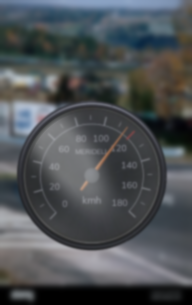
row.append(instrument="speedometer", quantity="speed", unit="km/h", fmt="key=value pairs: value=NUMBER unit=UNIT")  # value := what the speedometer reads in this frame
value=115 unit=km/h
